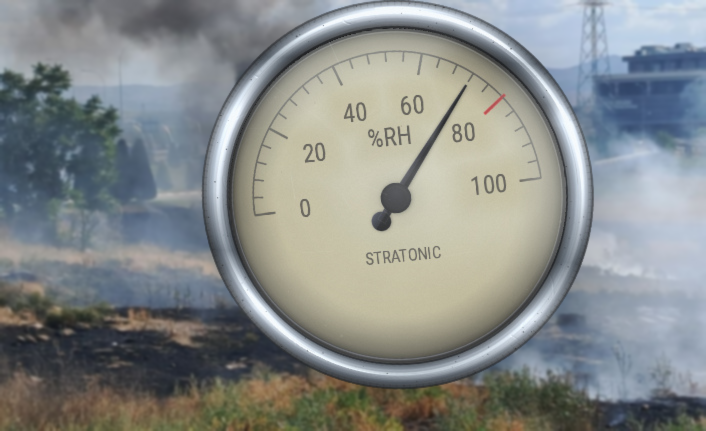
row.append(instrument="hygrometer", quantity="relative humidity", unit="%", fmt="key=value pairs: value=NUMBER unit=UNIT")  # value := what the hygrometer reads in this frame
value=72 unit=%
